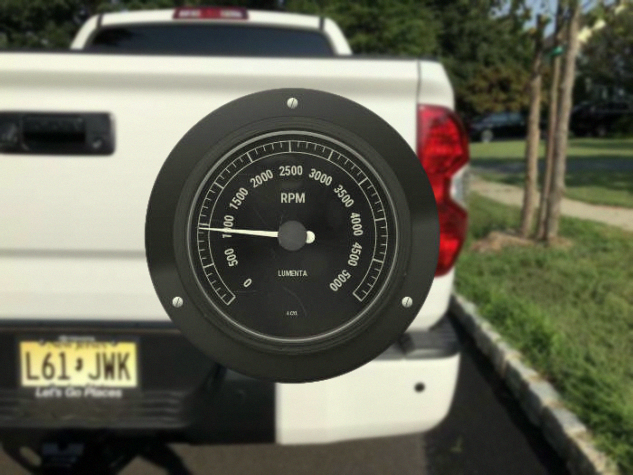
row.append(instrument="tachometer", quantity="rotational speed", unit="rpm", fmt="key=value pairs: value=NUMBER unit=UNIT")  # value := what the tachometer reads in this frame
value=950 unit=rpm
